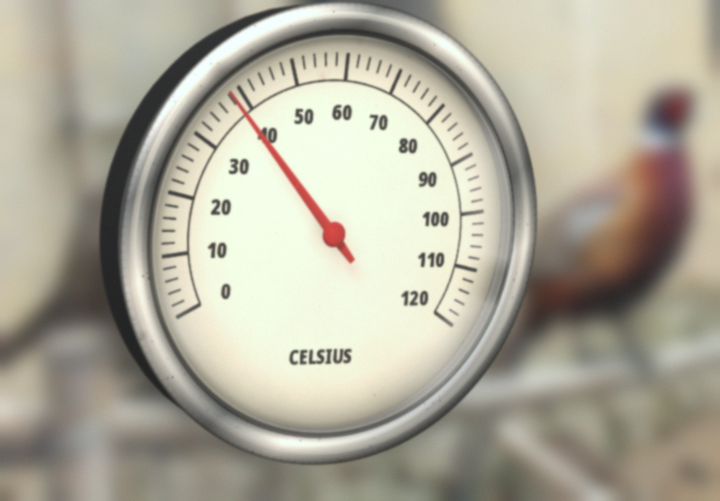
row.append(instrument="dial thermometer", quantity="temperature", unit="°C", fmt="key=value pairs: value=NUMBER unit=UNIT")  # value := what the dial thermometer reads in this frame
value=38 unit=°C
